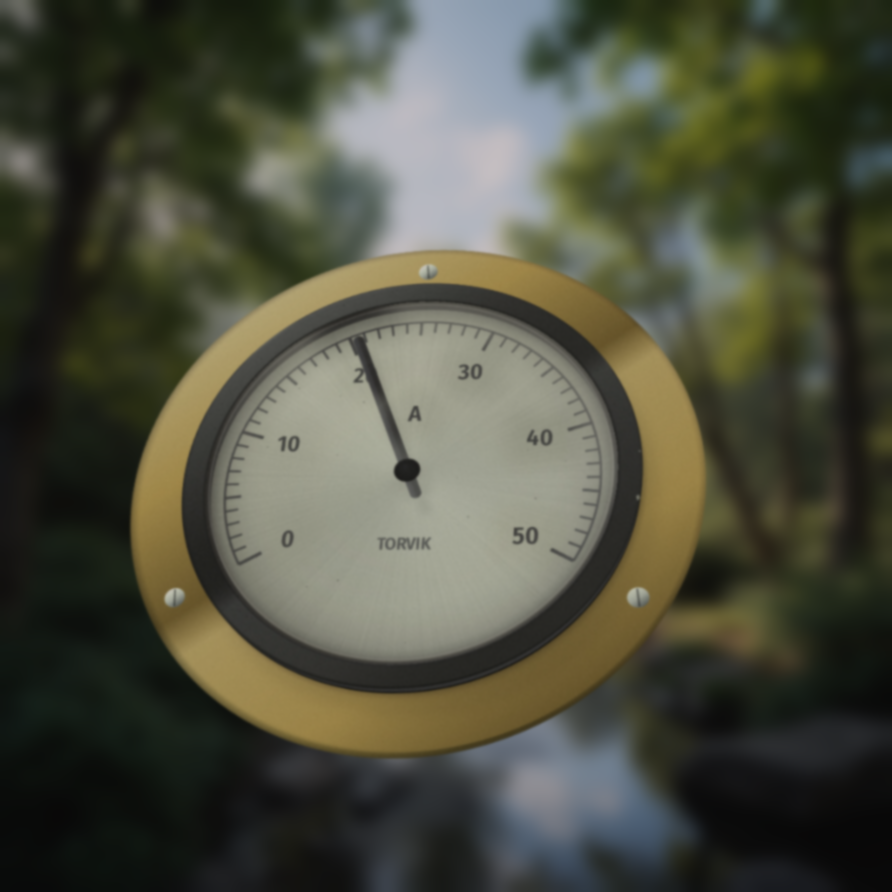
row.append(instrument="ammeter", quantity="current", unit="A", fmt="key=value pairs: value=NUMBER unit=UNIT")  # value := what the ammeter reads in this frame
value=20.5 unit=A
